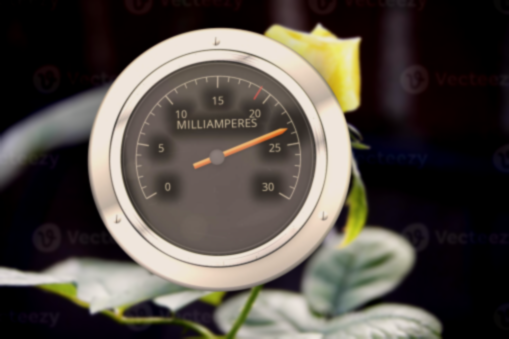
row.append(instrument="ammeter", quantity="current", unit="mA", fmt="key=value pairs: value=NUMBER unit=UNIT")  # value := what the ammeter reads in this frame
value=23.5 unit=mA
